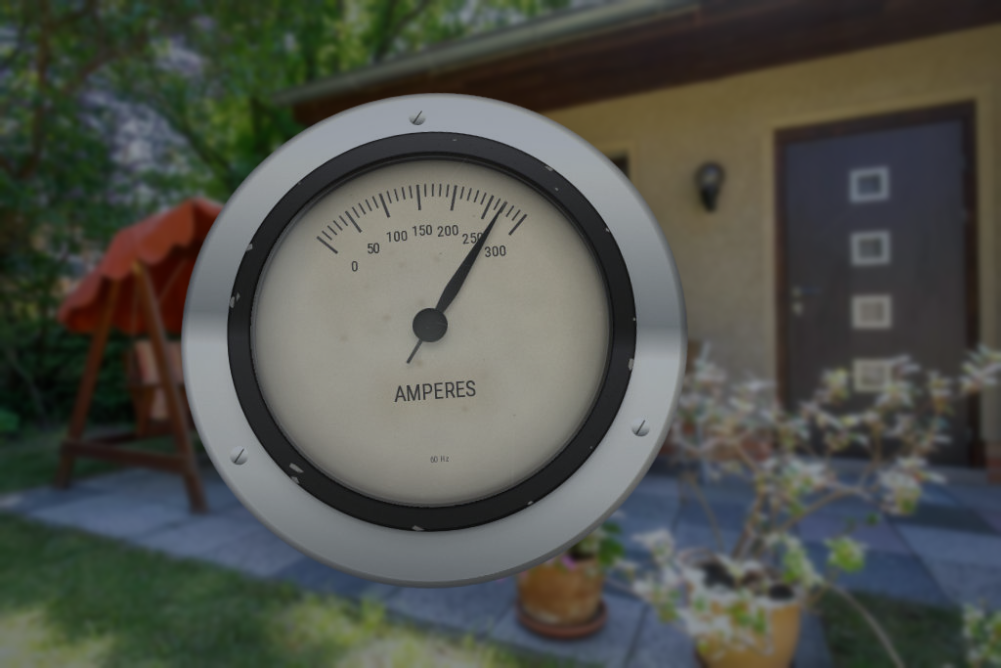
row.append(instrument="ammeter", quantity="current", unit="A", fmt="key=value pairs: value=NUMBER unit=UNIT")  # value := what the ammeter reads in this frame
value=270 unit=A
